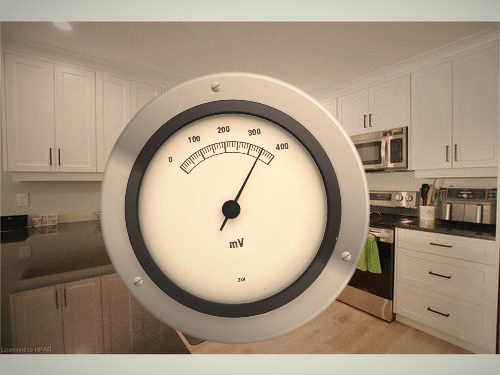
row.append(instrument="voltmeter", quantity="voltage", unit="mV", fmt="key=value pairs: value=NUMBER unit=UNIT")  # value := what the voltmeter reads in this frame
value=350 unit=mV
